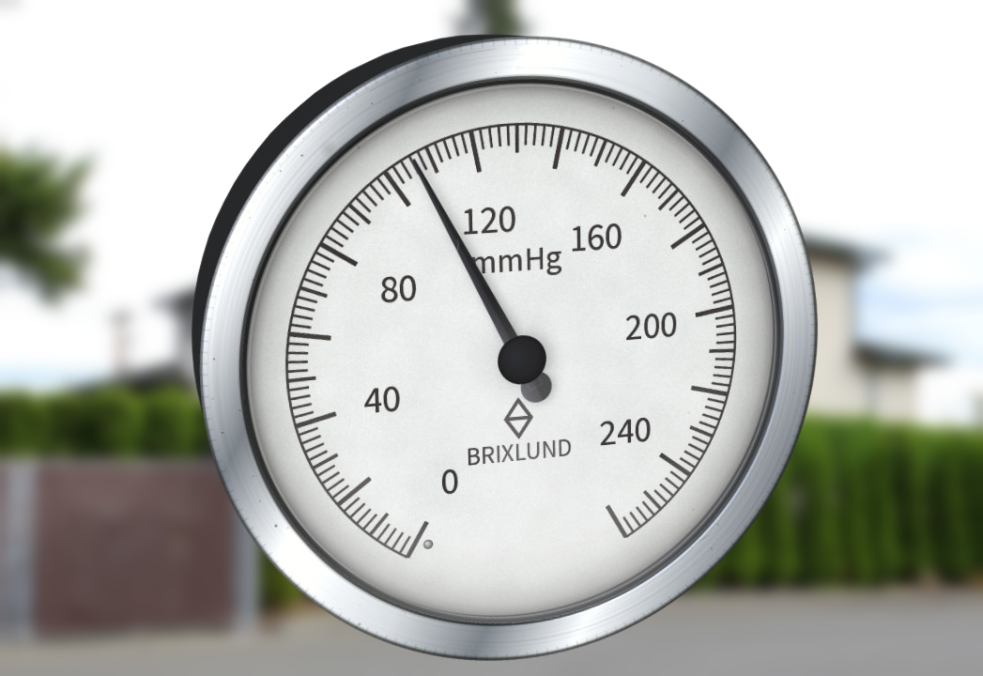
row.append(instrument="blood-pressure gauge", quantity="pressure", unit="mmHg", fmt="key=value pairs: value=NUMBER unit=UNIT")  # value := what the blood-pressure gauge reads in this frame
value=106 unit=mmHg
